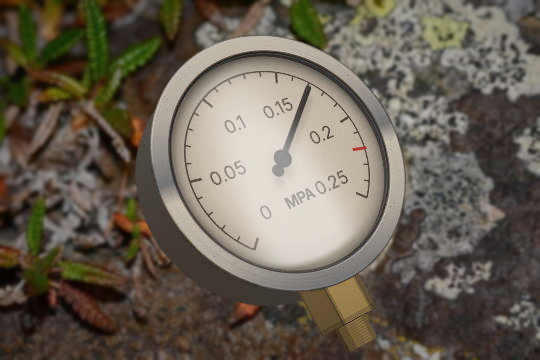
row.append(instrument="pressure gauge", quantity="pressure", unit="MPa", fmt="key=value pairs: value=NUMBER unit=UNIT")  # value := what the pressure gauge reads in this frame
value=0.17 unit=MPa
